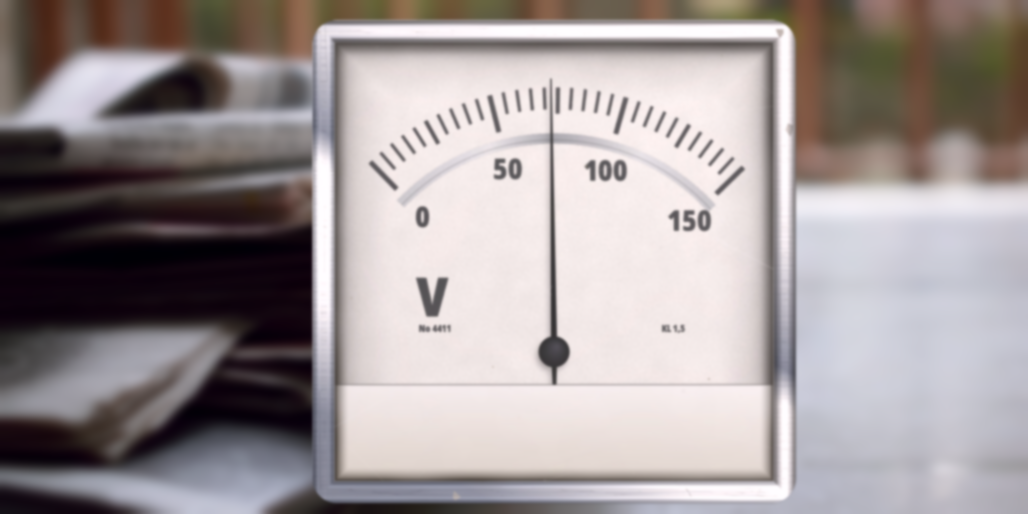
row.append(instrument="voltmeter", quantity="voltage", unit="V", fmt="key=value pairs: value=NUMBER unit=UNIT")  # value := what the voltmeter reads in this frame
value=72.5 unit=V
